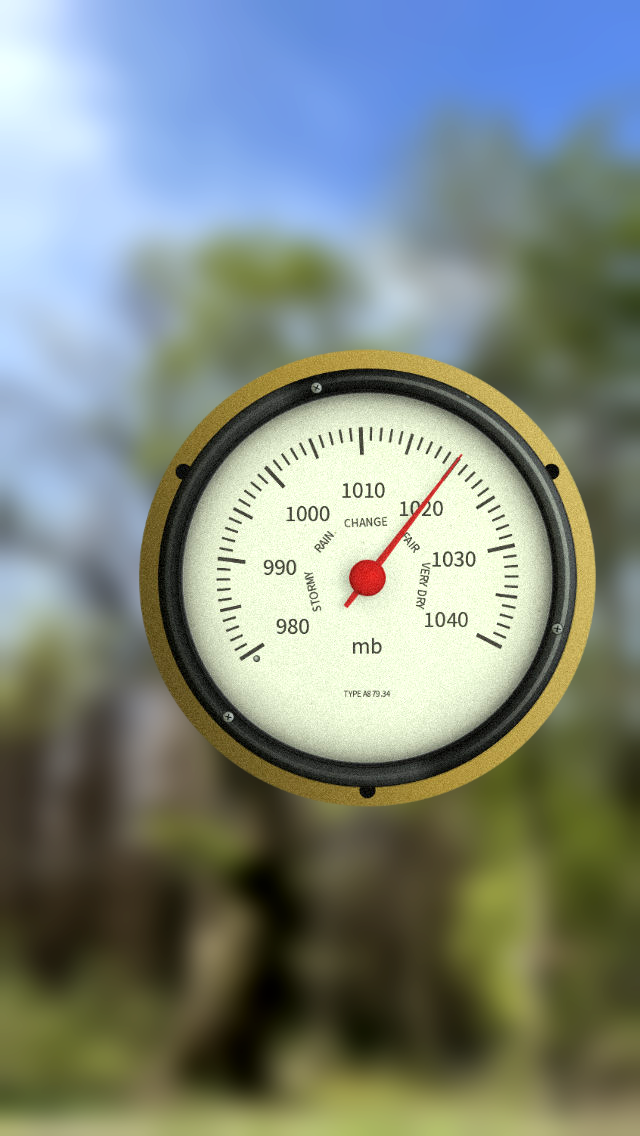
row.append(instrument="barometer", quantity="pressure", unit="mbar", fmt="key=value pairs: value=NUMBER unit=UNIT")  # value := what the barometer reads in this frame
value=1020 unit=mbar
